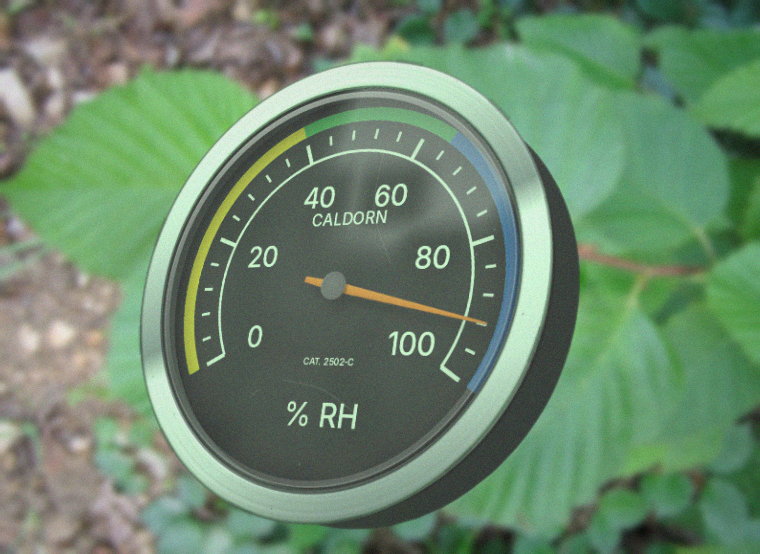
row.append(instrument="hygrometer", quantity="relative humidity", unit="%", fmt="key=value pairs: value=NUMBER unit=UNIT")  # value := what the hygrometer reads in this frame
value=92 unit=%
